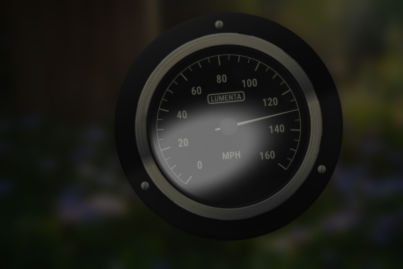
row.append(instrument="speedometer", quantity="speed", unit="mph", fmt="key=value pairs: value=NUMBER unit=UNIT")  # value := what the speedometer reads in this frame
value=130 unit=mph
